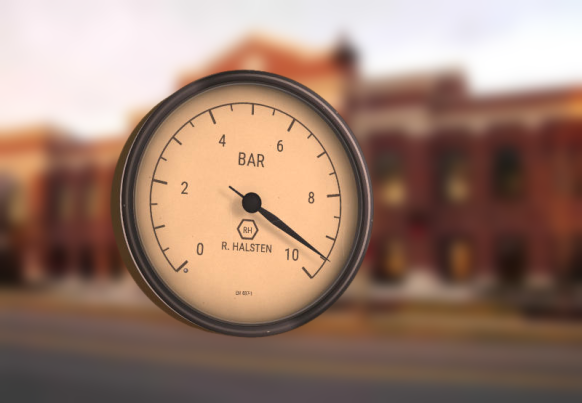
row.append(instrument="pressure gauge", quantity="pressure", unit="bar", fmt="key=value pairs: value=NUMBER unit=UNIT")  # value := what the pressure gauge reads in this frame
value=9.5 unit=bar
